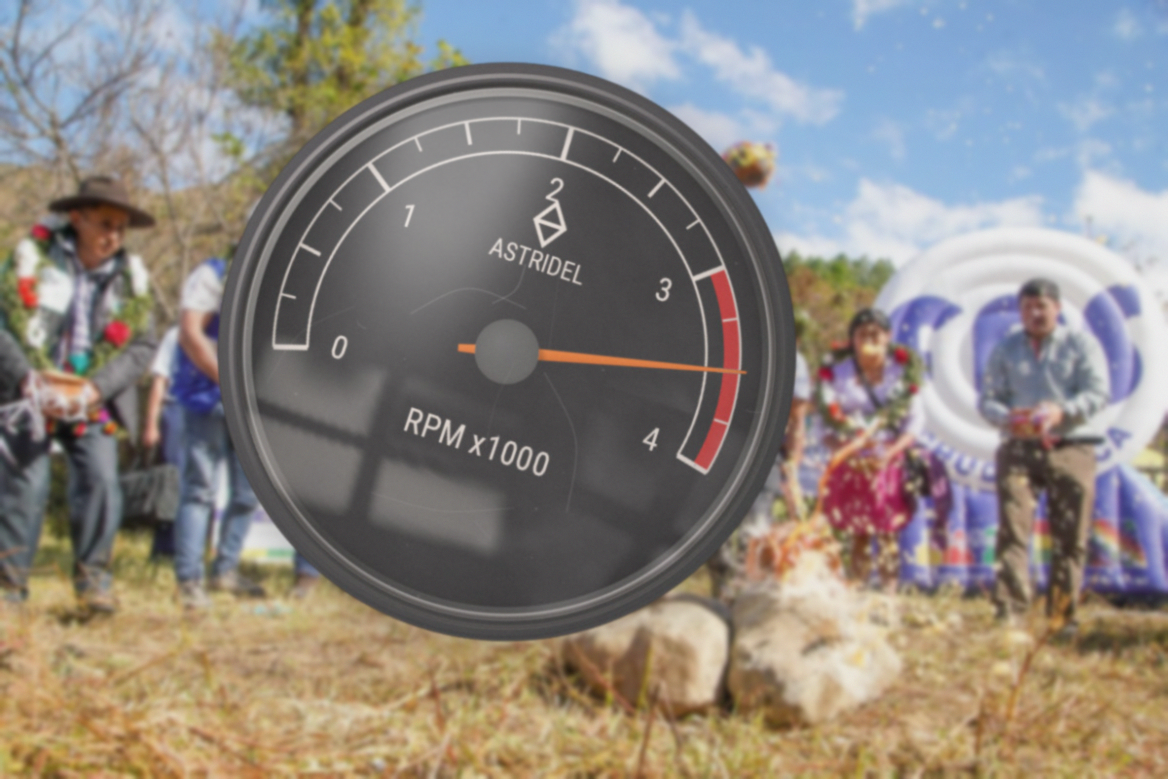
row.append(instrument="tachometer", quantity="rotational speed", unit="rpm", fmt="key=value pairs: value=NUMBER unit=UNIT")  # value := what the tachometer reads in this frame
value=3500 unit=rpm
